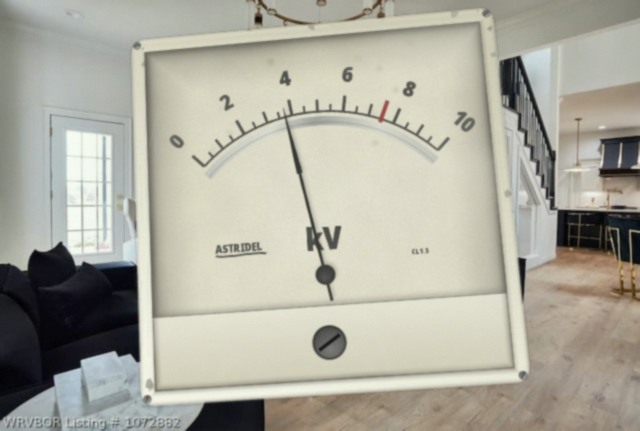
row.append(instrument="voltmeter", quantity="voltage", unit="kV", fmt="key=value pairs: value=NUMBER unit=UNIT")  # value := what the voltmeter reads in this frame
value=3.75 unit=kV
